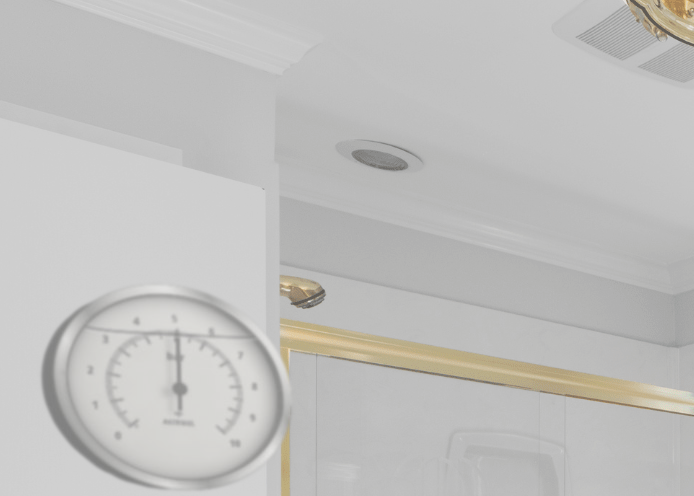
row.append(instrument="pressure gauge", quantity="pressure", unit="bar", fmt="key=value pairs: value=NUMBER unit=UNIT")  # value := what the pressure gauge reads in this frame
value=5 unit=bar
